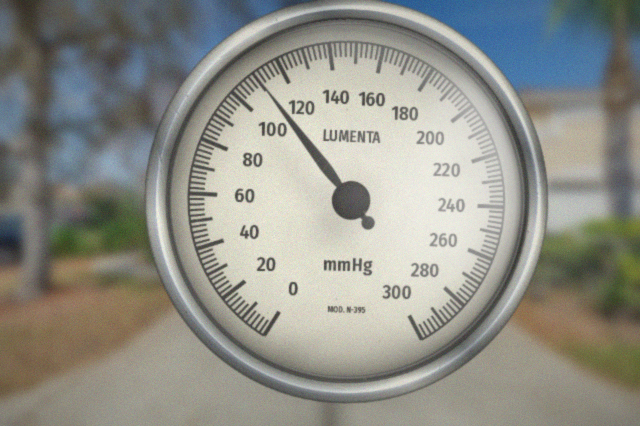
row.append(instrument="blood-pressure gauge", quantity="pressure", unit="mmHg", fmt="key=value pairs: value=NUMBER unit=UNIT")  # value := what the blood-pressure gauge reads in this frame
value=110 unit=mmHg
